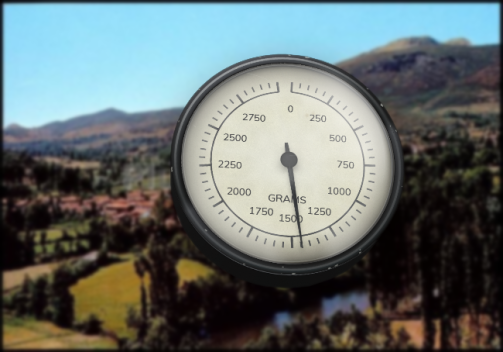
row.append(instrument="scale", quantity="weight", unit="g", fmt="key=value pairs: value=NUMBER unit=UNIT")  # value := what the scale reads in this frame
value=1450 unit=g
